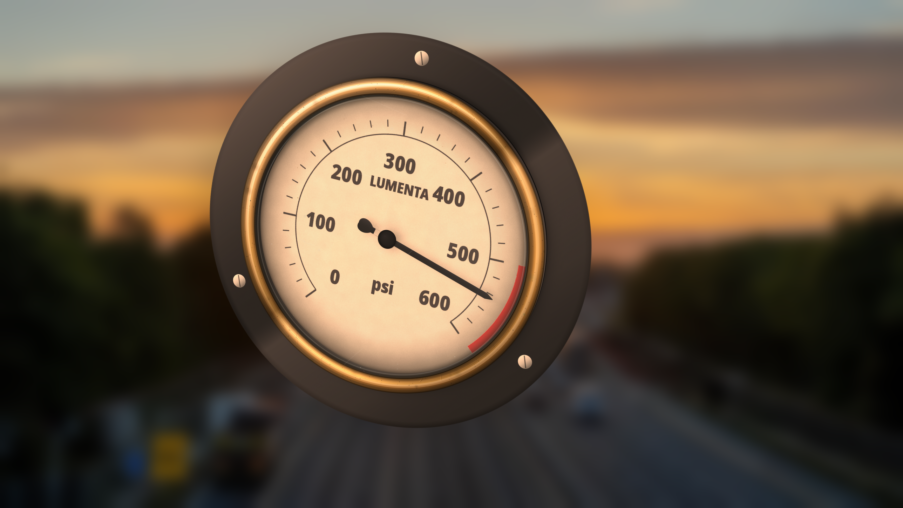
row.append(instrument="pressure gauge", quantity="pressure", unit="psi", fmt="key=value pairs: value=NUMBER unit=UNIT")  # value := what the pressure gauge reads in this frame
value=540 unit=psi
